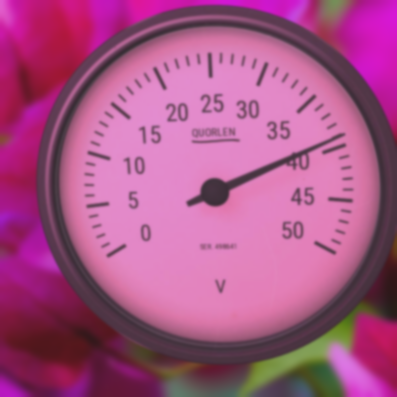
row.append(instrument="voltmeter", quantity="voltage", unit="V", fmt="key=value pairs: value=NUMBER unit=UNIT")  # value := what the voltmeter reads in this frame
value=39 unit=V
